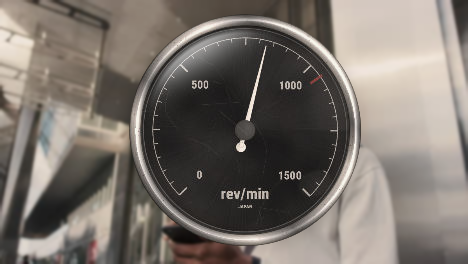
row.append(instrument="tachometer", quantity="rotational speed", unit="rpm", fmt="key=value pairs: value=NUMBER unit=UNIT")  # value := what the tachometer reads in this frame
value=825 unit=rpm
